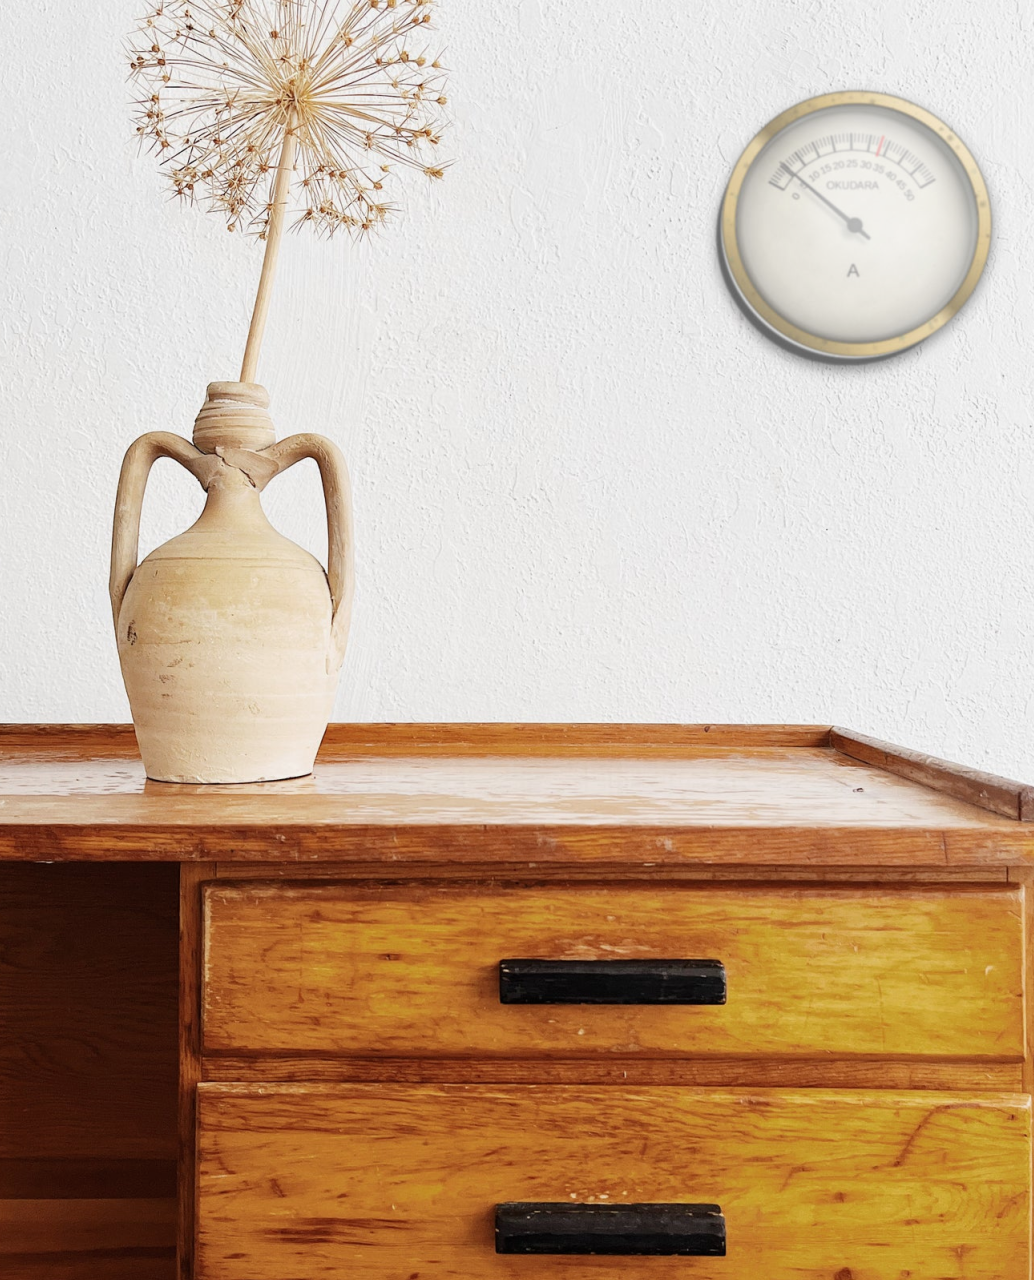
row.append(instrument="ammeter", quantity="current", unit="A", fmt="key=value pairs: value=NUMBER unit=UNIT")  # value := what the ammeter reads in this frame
value=5 unit=A
